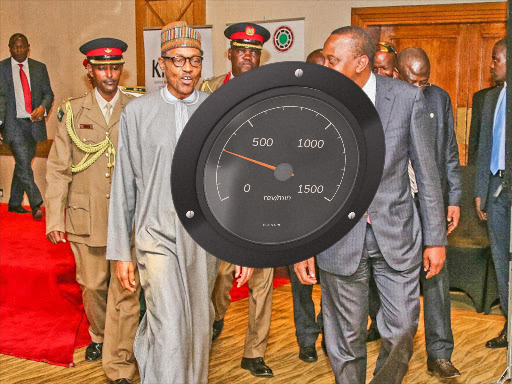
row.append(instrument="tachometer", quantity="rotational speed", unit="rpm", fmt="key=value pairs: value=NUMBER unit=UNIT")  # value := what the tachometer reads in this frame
value=300 unit=rpm
